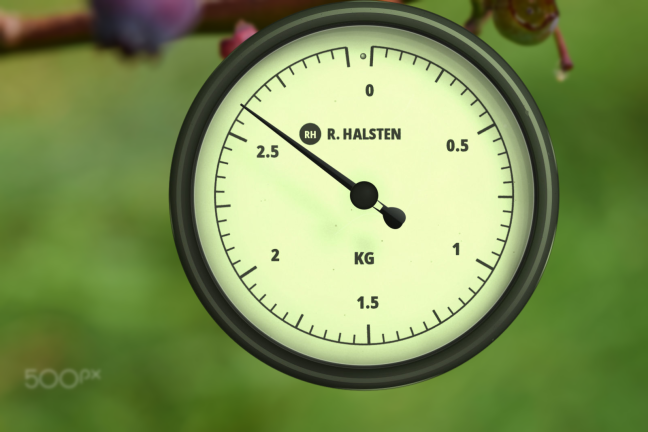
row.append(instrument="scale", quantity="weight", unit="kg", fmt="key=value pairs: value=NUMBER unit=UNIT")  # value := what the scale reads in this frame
value=2.6 unit=kg
